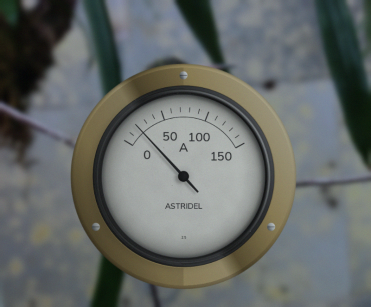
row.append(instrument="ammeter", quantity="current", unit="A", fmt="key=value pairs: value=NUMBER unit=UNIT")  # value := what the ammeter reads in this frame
value=20 unit=A
